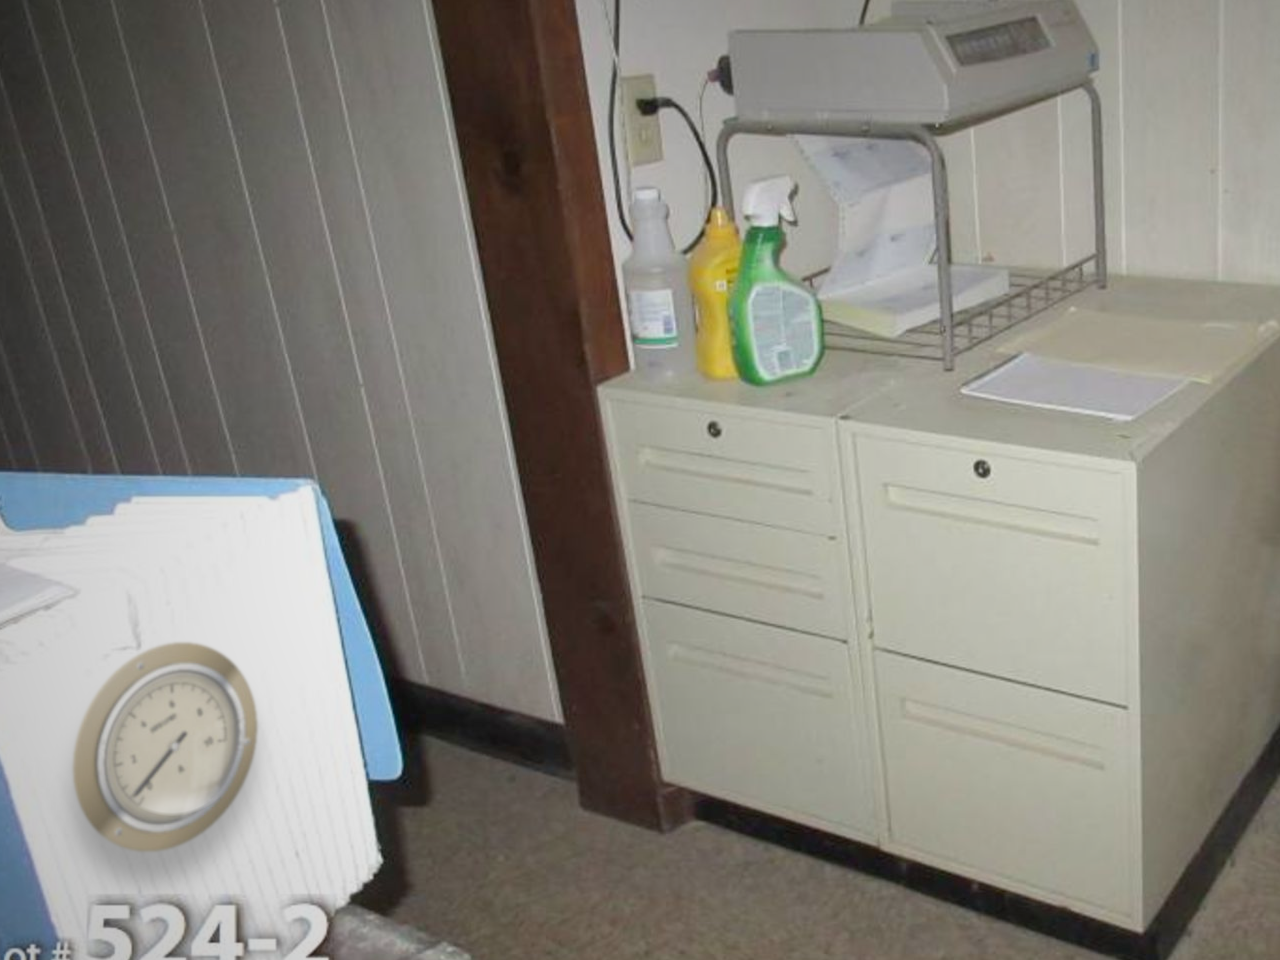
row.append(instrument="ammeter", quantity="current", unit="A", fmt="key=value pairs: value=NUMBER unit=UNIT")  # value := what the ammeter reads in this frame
value=0.5 unit=A
